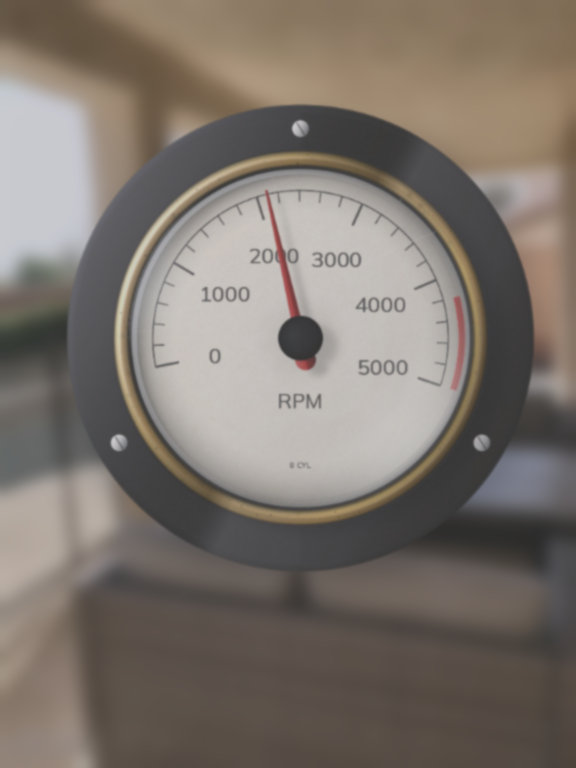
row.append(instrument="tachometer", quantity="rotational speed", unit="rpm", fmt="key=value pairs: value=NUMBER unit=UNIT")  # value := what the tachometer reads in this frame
value=2100 unit=rpm
